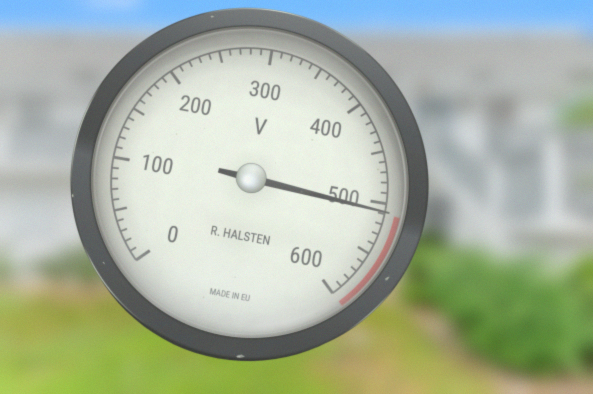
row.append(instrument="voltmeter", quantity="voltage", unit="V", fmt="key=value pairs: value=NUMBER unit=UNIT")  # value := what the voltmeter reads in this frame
value=510 unit=V
